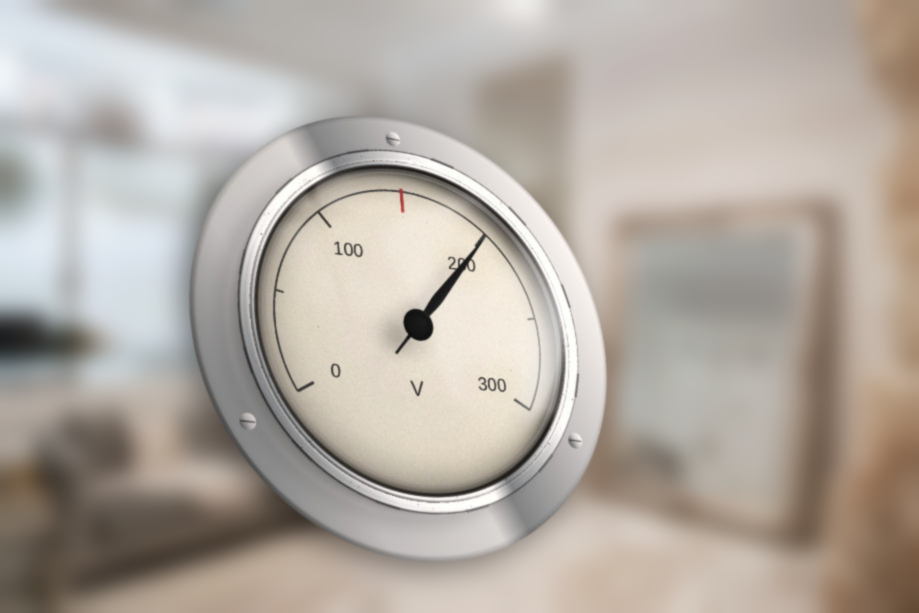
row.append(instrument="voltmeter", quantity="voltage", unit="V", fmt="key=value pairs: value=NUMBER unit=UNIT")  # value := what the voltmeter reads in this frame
value=200 unit=V
